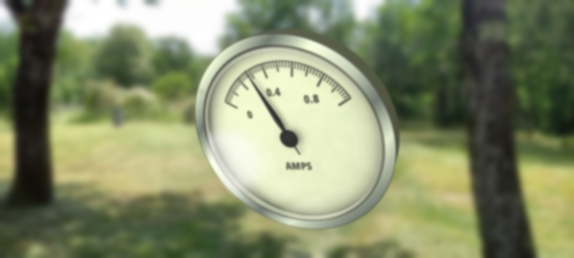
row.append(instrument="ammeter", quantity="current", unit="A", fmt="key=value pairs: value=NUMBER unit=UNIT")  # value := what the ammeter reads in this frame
value=0.3 unit=A
